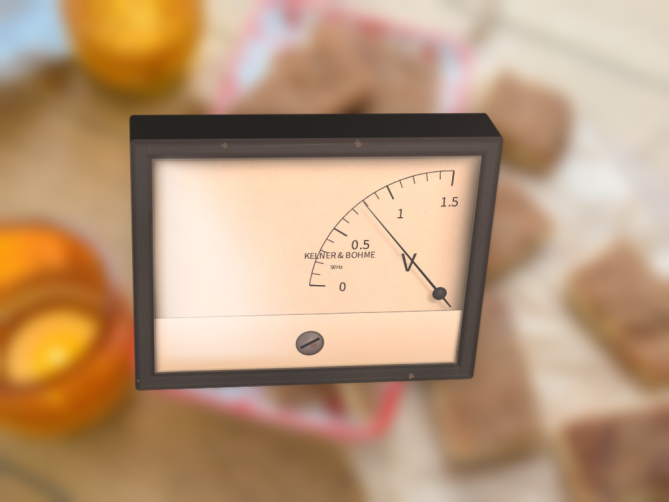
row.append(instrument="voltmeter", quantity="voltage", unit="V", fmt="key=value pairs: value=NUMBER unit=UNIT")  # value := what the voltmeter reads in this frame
value=0.8 unit=V
